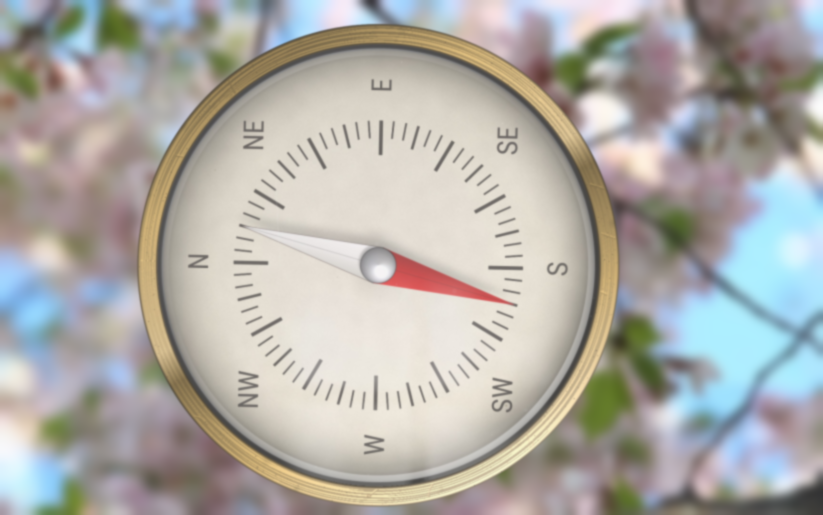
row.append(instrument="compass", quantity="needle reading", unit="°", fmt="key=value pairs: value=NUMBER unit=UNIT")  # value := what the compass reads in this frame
value=195 unit=°
